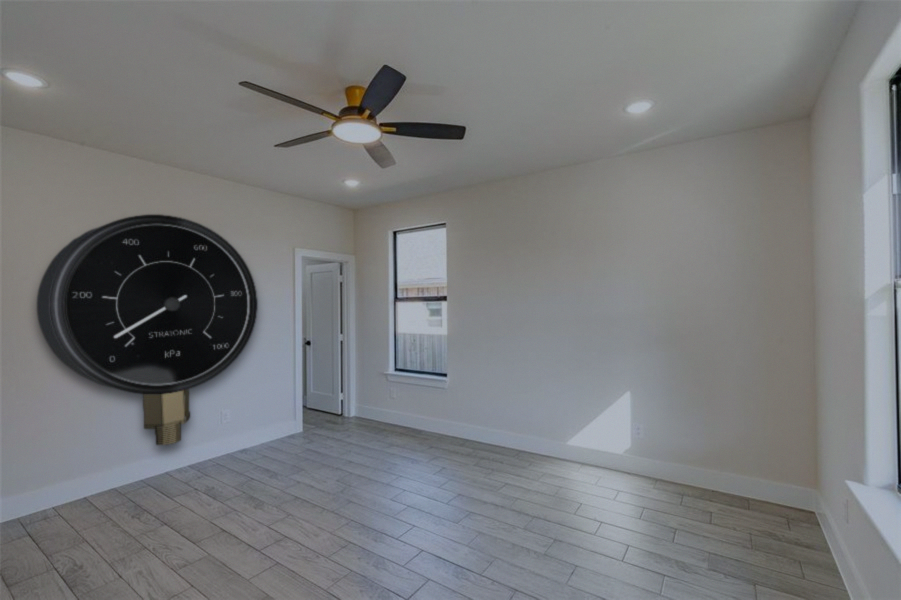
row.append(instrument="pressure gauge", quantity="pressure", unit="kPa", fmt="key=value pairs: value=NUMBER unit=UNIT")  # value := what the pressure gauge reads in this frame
value=50 unit=kPa
